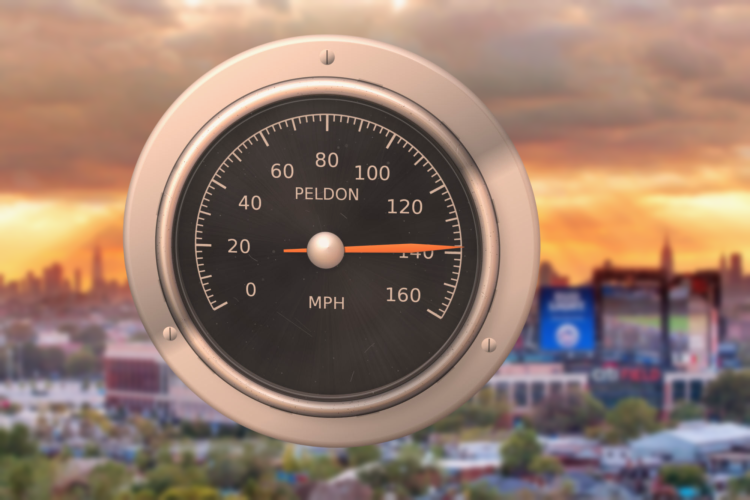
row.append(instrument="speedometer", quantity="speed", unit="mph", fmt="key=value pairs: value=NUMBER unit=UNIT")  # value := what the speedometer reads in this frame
value=138 unit=mph
